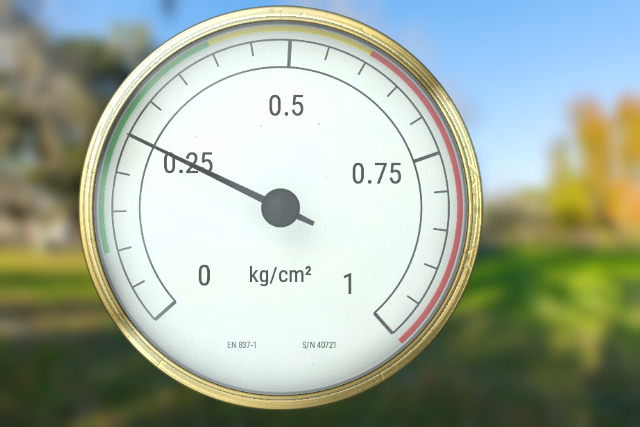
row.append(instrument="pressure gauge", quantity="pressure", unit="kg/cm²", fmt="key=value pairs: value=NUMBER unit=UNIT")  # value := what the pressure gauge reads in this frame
value=0.25 unit=kg/cm²
